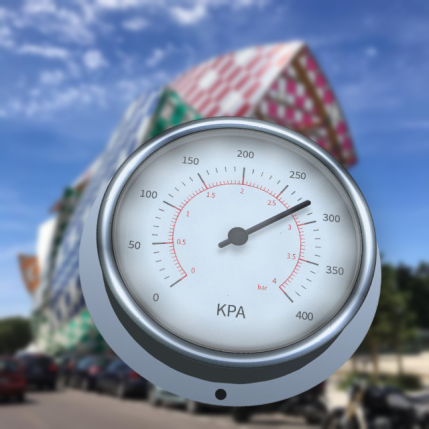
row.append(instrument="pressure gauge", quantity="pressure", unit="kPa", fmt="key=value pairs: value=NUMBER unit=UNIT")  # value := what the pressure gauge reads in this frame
value=280 unit=kPa
